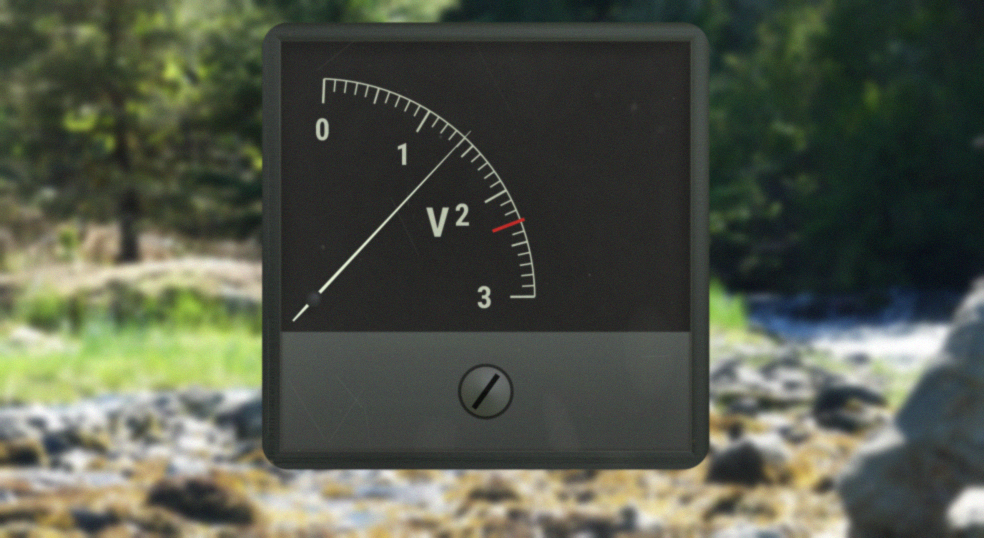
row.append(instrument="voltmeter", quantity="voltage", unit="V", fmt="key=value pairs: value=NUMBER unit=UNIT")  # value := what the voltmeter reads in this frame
value=1.4 unit=V
